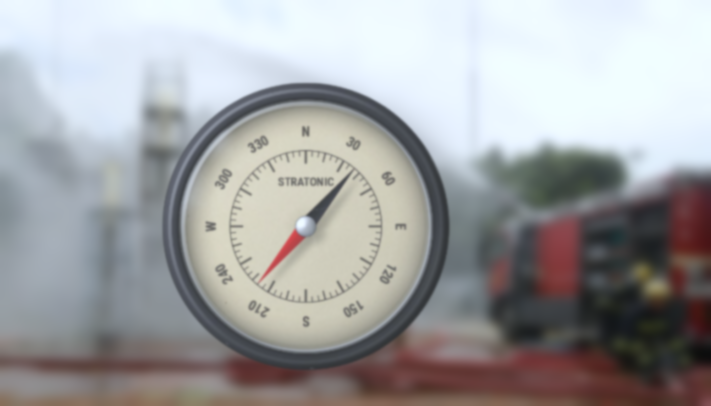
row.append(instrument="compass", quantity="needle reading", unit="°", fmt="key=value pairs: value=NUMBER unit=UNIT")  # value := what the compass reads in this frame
value=220 unit=°
